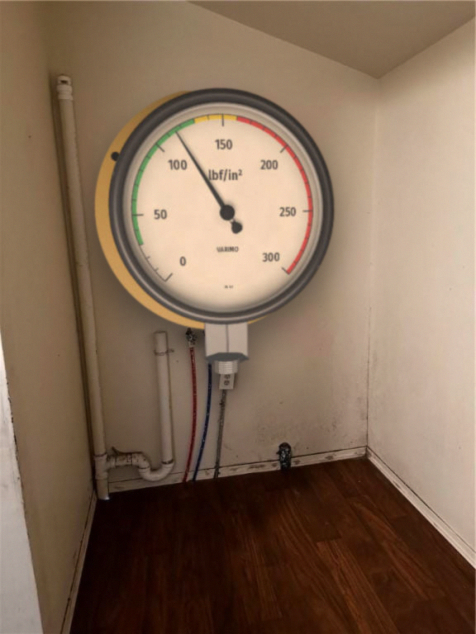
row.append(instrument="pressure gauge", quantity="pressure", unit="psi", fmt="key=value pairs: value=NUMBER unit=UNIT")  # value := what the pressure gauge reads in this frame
value=115 unit=psi
